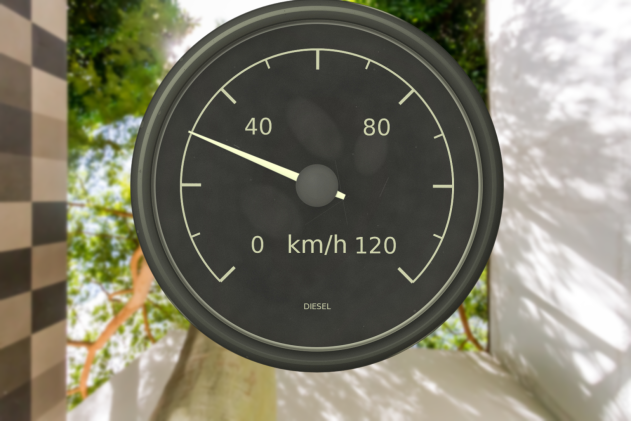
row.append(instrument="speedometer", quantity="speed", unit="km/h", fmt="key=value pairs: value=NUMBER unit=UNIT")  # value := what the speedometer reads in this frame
value=30 unit=km/h
